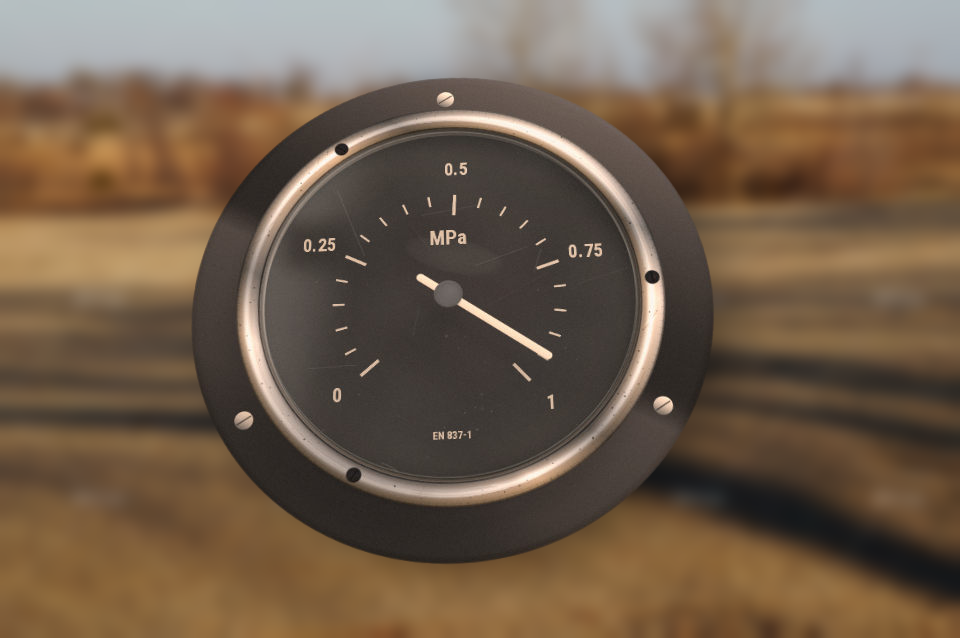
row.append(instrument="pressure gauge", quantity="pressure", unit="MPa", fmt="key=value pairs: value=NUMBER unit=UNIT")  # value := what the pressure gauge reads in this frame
value=0.95 unit=MPa
